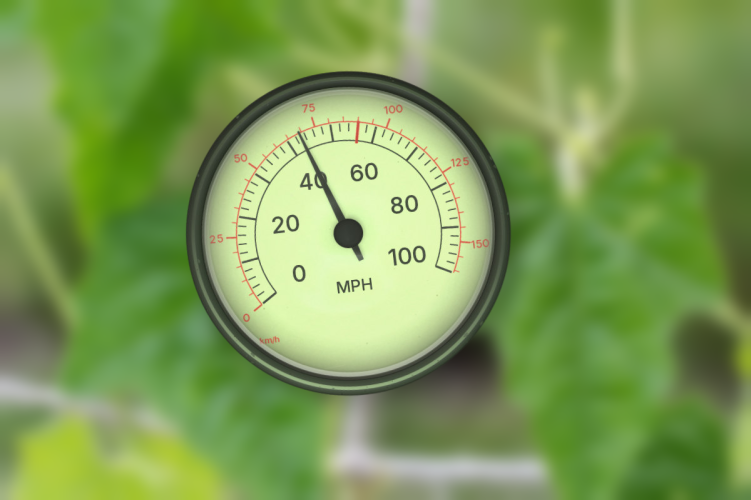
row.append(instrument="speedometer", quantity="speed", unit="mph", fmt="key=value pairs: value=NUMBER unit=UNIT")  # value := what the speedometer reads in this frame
value=43 unit=mph
